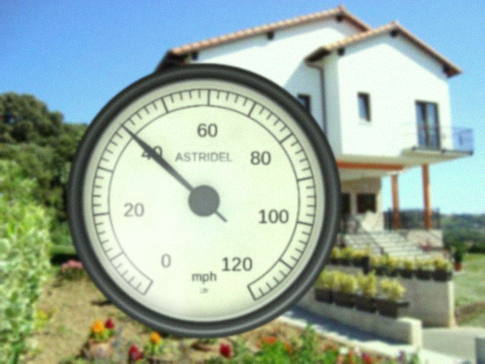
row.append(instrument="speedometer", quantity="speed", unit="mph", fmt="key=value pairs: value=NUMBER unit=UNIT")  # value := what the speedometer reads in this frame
value=40 unit=mph
